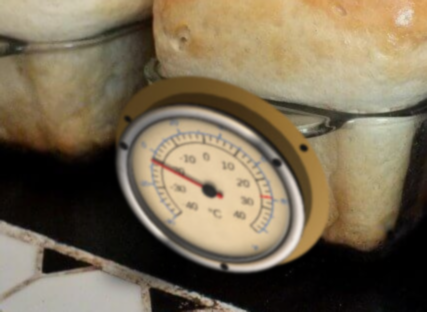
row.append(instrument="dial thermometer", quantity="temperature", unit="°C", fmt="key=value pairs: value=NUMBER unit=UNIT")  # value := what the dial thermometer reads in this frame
value=-20 unit=°C
